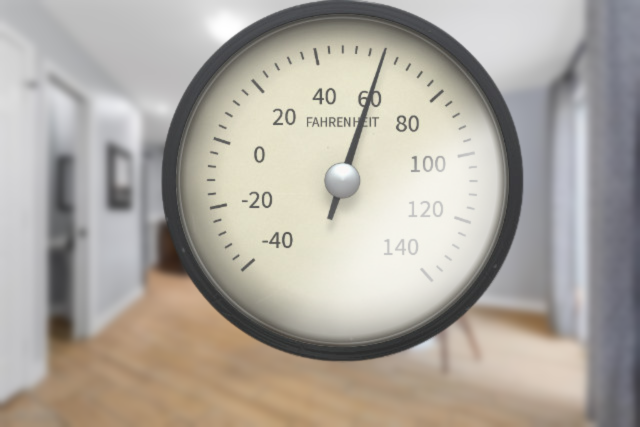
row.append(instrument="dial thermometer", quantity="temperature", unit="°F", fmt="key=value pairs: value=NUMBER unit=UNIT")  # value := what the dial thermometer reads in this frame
value=60 unit=°F
